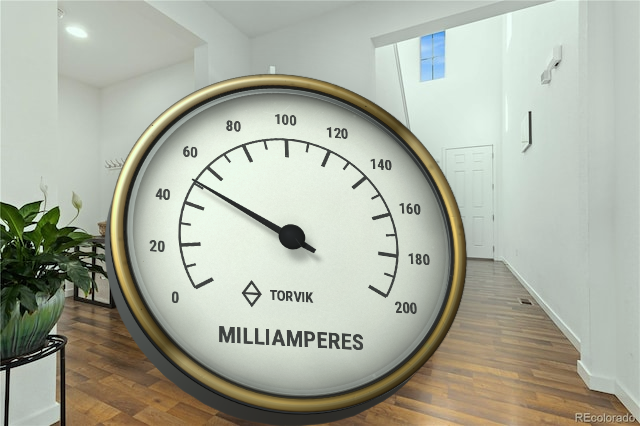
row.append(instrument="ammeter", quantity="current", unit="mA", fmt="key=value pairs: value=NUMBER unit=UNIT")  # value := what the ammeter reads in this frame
value=50 unit=mA
